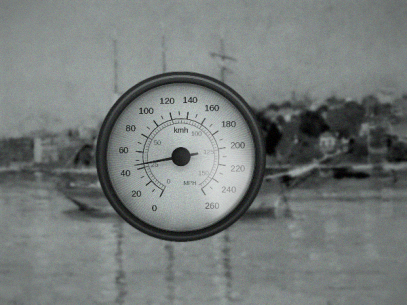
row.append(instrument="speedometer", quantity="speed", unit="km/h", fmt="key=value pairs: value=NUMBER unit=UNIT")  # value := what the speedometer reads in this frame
value=45 unit=km/h
